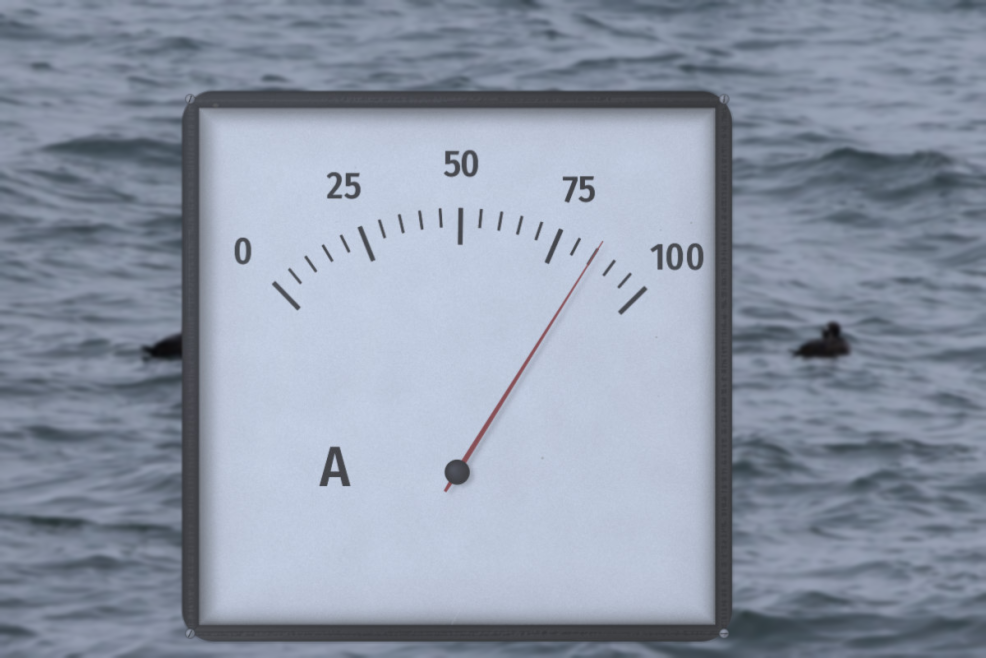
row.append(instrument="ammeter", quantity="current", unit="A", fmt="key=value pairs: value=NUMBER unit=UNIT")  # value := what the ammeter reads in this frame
value=85 unit=A
